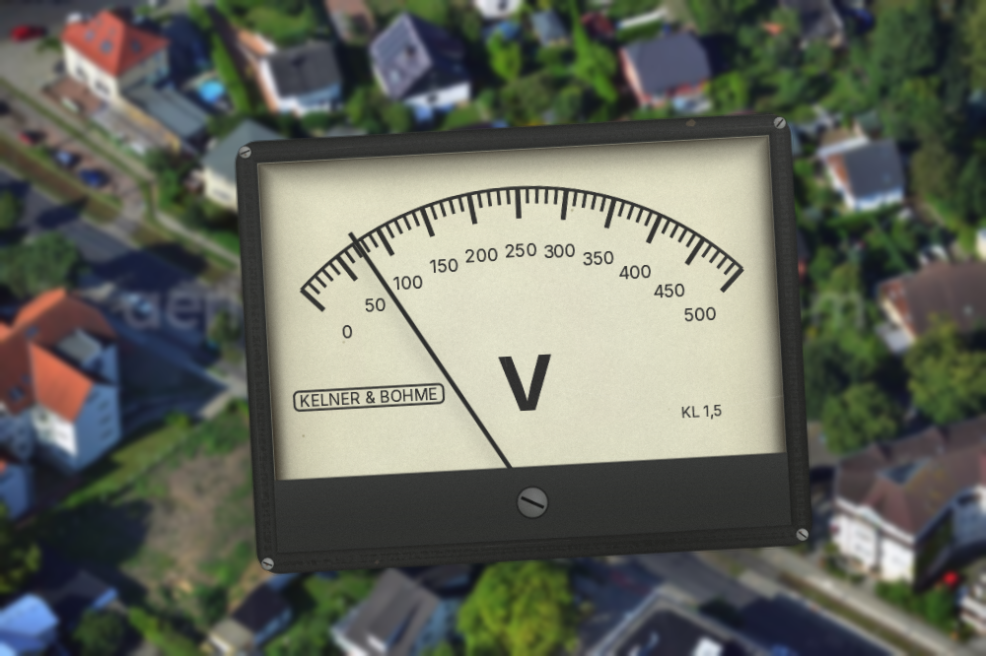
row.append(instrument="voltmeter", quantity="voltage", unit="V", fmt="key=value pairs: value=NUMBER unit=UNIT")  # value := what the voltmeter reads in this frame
value=75 unit=V
